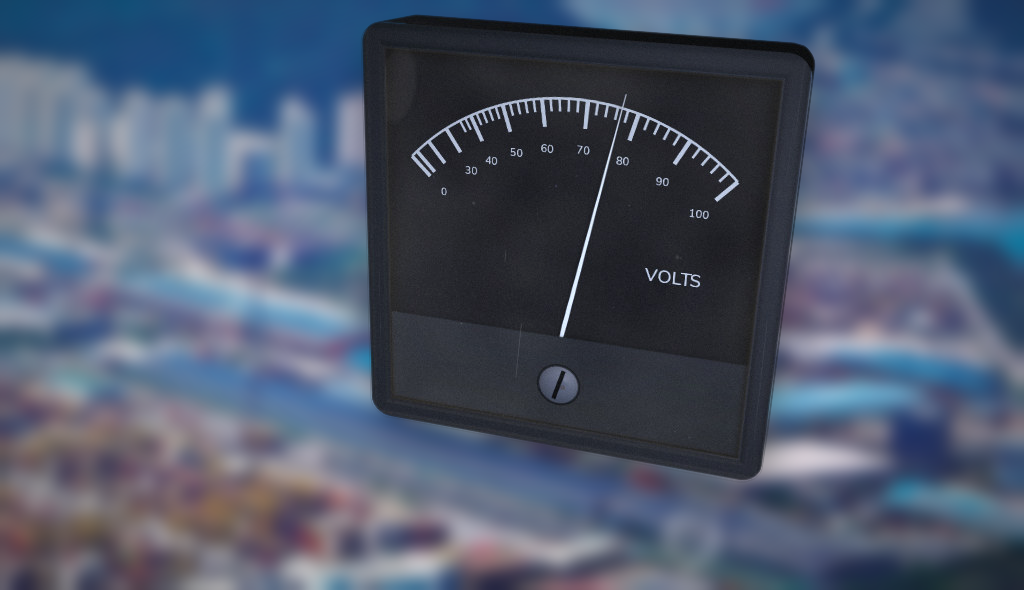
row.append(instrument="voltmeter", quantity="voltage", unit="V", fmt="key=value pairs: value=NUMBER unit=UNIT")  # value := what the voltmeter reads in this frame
value=77 unit=V
